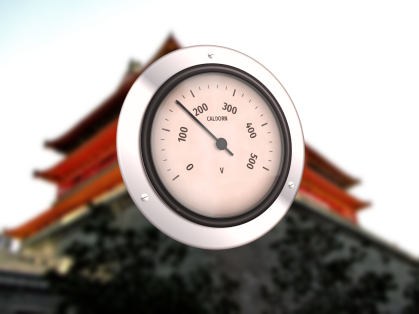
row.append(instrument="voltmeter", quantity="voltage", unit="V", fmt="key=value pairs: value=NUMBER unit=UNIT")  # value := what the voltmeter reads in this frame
value=160 unit=V
